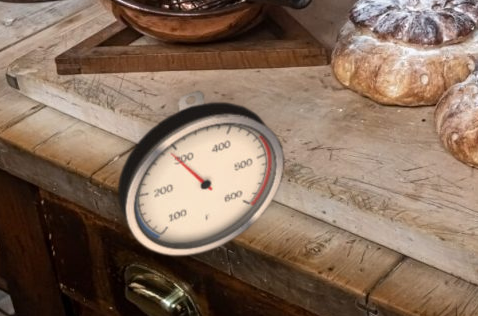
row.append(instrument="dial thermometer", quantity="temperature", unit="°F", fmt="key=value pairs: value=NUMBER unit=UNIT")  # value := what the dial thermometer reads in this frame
value=290 unit=°F
